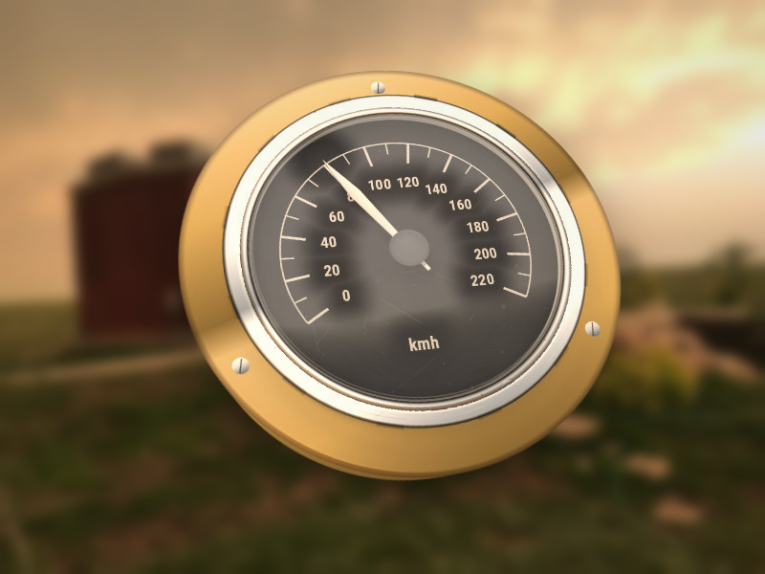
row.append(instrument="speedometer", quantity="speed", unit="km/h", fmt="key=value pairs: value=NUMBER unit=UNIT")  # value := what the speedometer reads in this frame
value=80 unit=km/h
